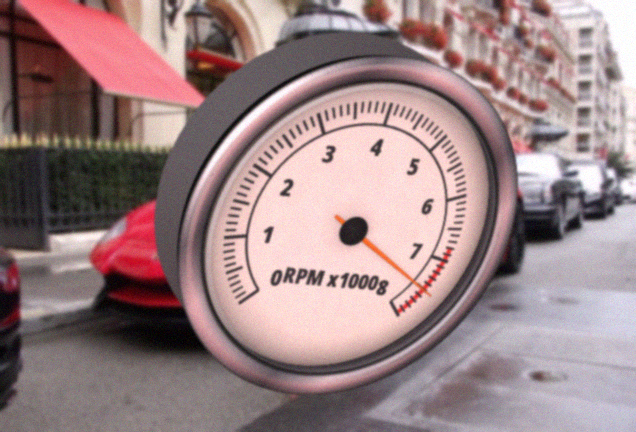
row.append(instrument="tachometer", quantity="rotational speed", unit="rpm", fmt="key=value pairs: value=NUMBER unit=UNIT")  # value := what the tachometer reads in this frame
value=7500 unit=rpm
